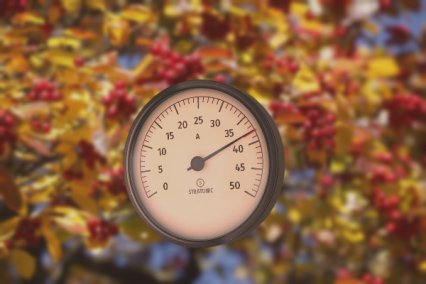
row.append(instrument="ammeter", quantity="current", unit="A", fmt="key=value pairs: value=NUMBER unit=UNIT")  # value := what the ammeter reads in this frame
value=38 unit=A
